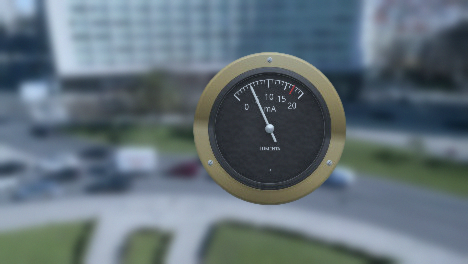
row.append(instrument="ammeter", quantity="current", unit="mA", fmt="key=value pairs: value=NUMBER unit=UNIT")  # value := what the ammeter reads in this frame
value=5 unit=mA
